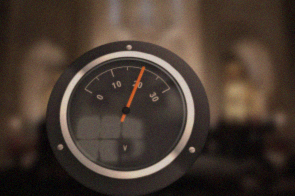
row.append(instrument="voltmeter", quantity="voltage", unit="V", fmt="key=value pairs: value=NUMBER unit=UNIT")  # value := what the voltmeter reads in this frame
value=20 unit=V
